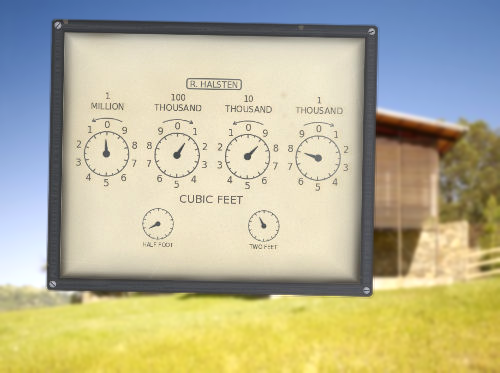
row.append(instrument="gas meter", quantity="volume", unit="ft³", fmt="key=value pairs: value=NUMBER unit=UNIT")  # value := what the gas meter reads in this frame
value=8800 unit=ft³
